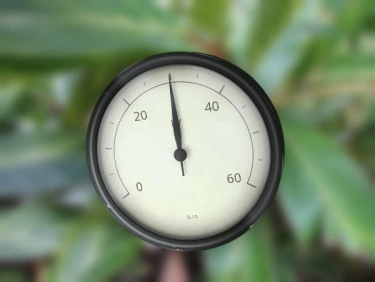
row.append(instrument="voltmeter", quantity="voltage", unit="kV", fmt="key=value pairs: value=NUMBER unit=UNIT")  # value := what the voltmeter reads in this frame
value=30 unit=kV
